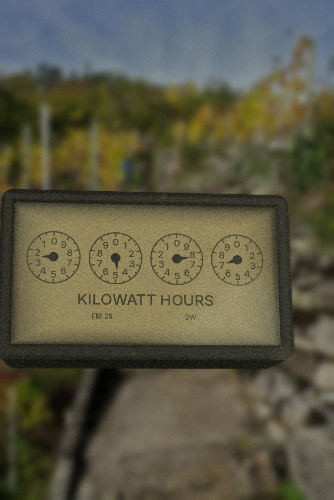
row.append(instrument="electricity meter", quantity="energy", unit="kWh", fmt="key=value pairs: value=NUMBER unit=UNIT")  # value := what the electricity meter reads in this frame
value=2477 unit=kWh
